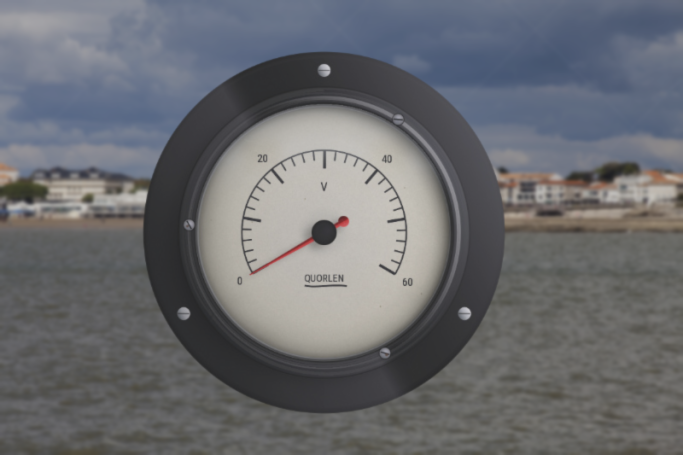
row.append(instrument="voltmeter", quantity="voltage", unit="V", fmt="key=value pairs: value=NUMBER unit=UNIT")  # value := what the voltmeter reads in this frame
value=0 unit=V
